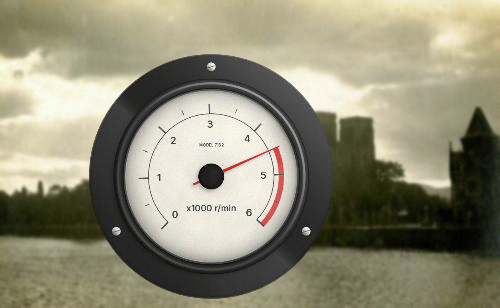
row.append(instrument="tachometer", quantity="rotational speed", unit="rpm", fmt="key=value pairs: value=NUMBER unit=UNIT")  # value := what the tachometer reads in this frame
value=4500 unit=rpm
